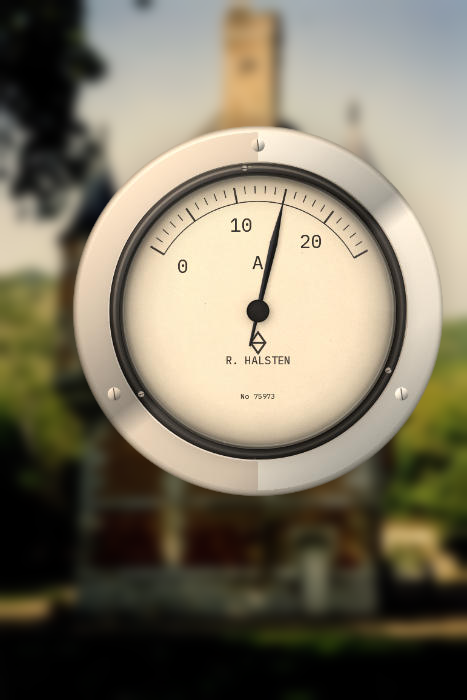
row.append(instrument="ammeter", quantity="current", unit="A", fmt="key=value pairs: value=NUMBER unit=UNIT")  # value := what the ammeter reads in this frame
value=15 unit=A
